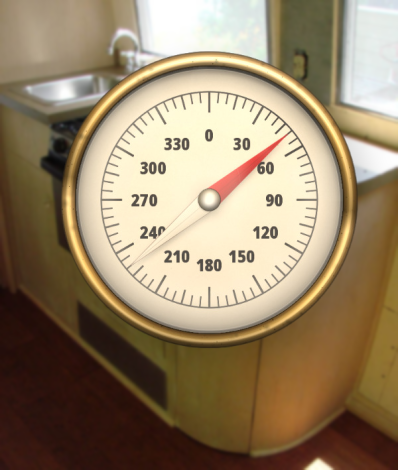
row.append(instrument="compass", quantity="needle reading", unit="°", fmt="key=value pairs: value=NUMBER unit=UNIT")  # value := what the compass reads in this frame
value=50 unit=°
